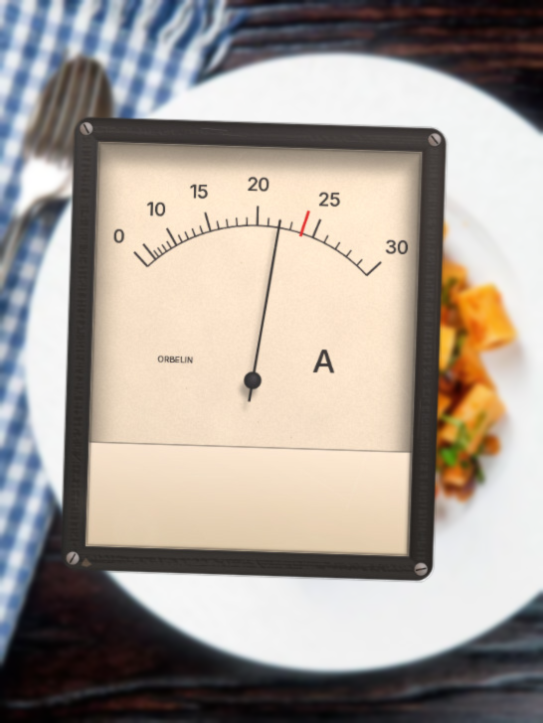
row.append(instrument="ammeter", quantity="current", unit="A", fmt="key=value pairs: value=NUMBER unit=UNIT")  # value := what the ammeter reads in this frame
value=22 unit=A
